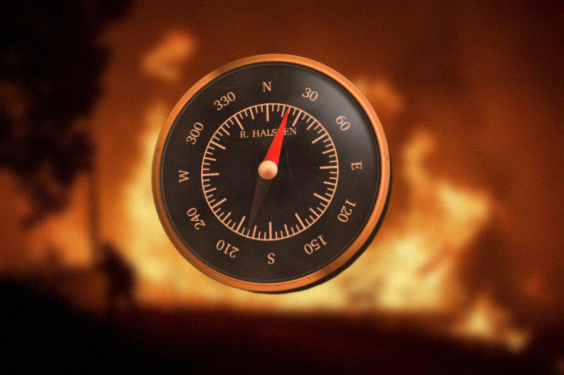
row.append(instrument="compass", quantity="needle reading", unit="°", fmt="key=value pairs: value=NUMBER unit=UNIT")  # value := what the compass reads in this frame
value=20 unit=°
